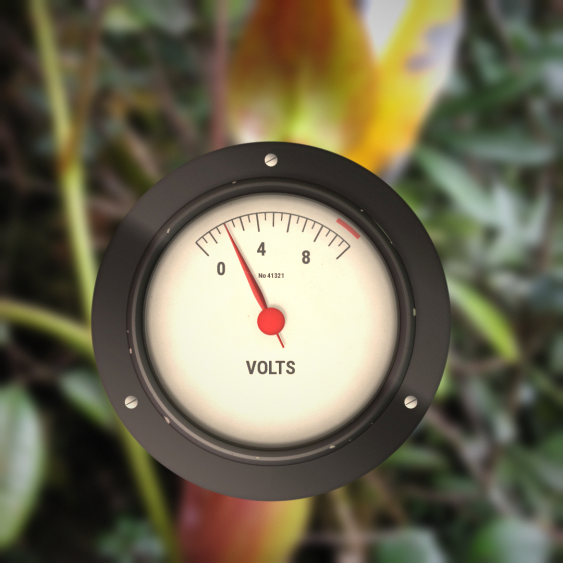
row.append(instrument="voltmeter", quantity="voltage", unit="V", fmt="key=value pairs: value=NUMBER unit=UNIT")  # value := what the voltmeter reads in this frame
value=2 unit=V
